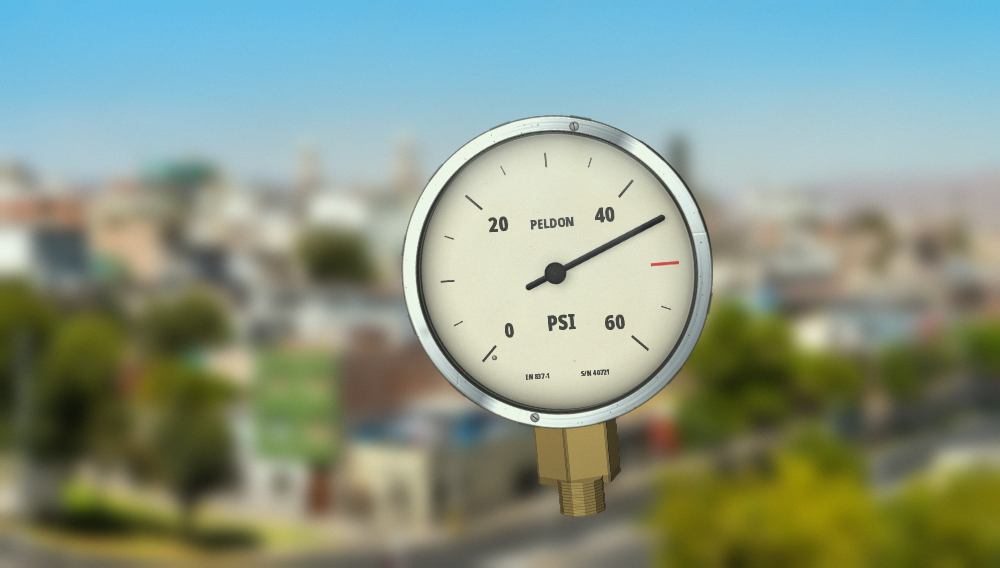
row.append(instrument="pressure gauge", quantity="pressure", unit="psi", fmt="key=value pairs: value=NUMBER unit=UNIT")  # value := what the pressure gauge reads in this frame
value=45 unit=psi
